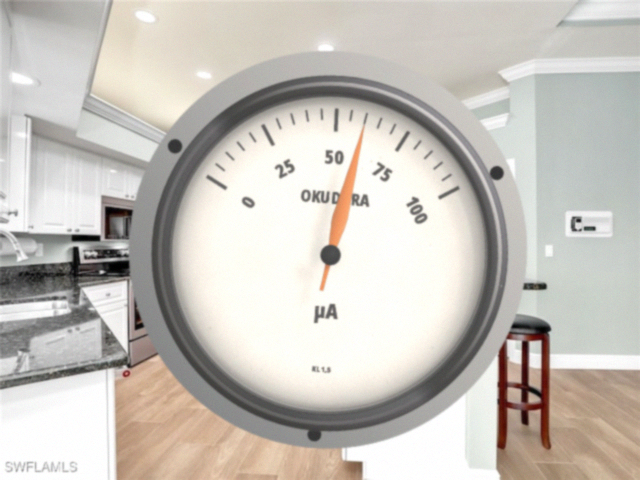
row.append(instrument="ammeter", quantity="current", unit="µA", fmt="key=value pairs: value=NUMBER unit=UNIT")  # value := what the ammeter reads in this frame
value=60 unit=µA
